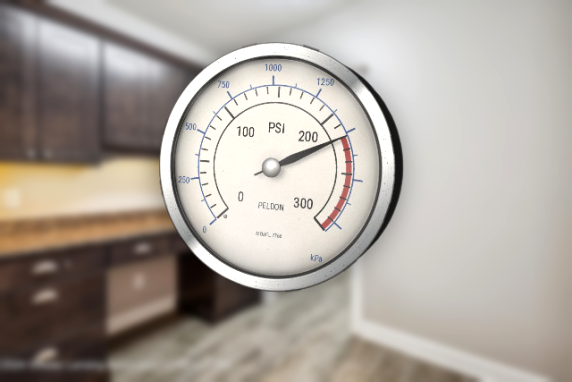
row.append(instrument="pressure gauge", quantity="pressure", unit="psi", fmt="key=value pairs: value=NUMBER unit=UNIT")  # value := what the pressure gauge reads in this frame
value=220 unit=psi
